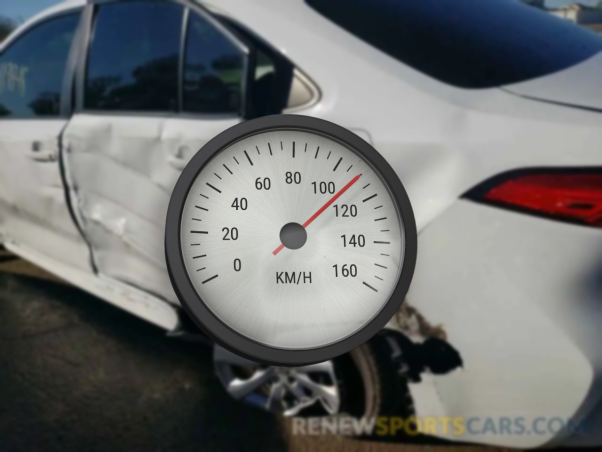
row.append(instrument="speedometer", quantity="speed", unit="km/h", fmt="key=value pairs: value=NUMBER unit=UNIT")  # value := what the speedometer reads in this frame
value=110 unit=km/h
